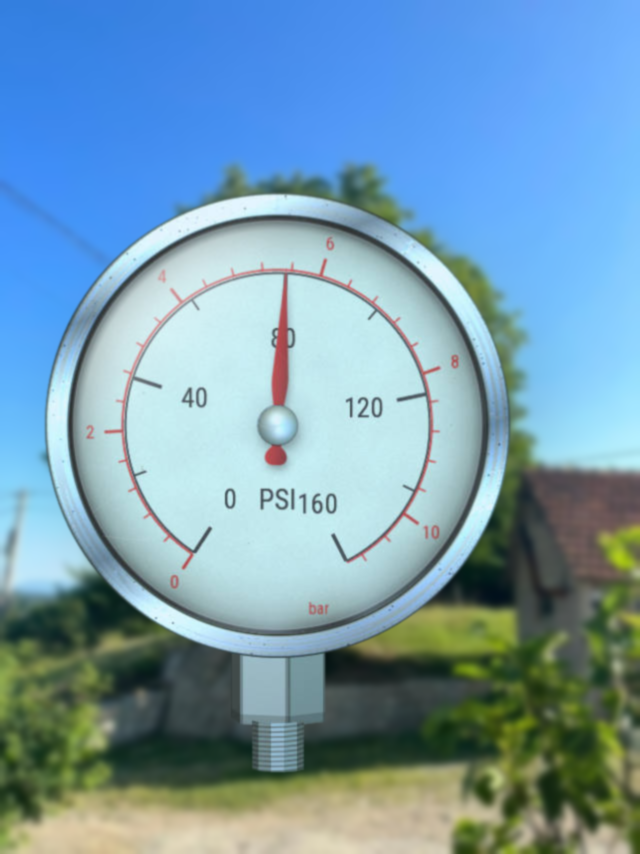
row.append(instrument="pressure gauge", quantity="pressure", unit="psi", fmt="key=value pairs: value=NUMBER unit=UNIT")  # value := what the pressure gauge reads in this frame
value=80 unit=psi
